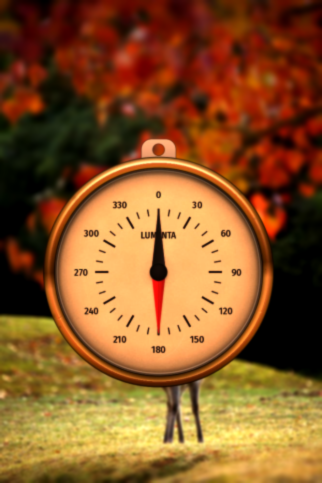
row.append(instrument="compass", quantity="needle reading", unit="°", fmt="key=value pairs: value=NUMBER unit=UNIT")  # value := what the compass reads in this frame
value=180 unit=°
